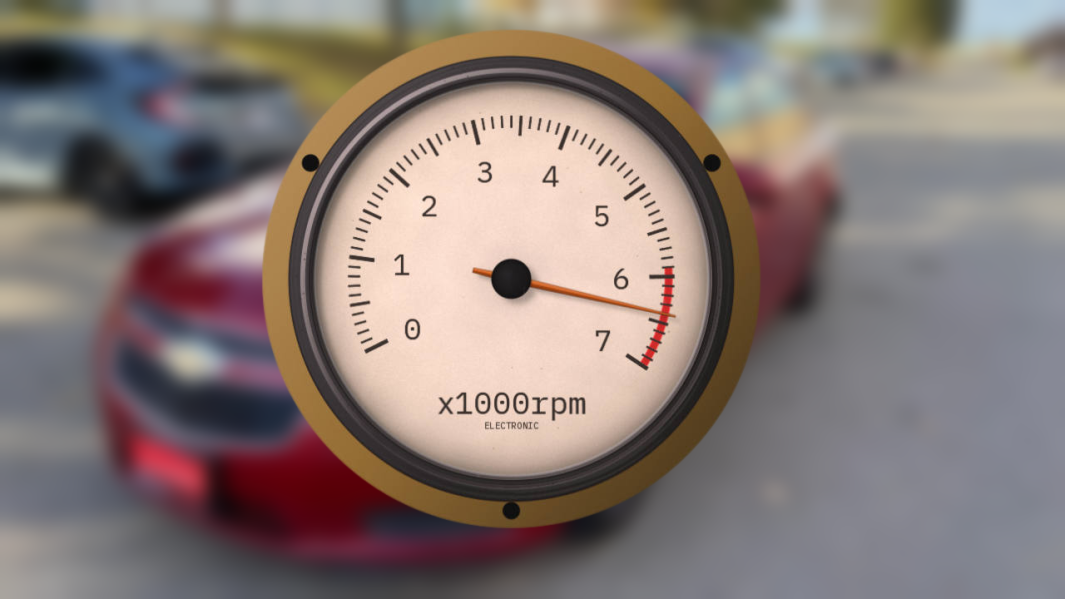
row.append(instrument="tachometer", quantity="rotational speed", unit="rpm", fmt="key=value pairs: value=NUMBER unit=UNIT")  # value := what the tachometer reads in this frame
value=6400 unit=rpm
